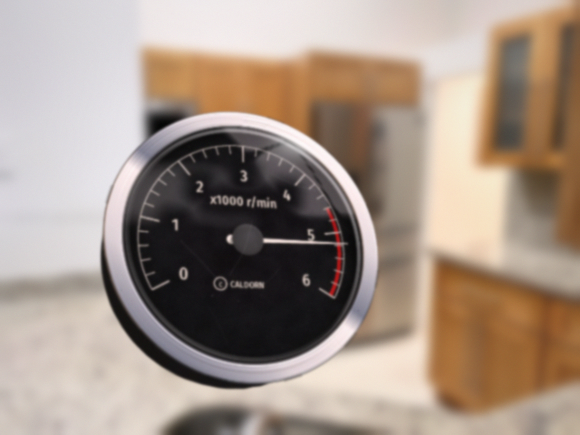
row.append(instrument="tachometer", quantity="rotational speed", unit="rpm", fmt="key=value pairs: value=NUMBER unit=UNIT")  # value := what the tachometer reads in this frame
value=5200 unit=rpm
